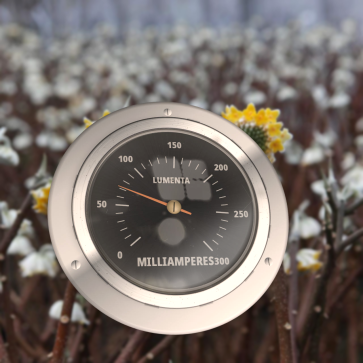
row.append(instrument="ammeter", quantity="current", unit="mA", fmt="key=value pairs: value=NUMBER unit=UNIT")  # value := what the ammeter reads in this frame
value=70 unit=mA
